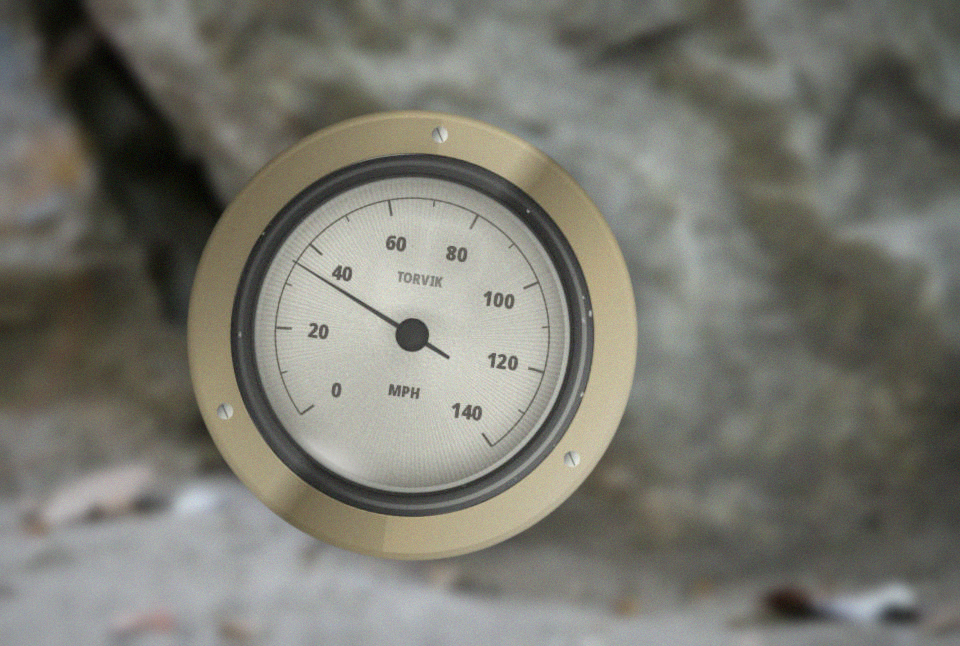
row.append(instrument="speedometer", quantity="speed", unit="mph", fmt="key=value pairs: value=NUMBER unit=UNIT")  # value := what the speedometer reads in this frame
value=35 unit=mph
